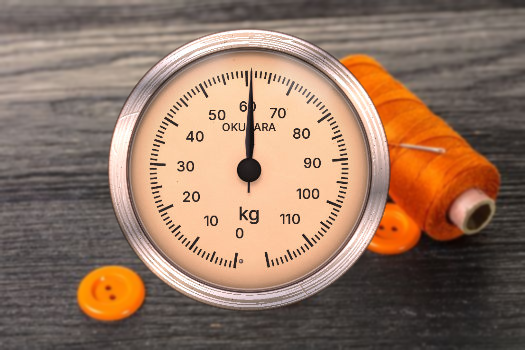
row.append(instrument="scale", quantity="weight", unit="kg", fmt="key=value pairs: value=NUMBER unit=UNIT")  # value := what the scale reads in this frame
value=61 unit=kg
